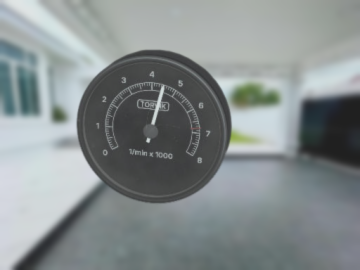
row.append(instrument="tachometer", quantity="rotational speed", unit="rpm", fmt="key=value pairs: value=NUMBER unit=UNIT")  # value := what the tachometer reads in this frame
value=4500 unit=rpm
